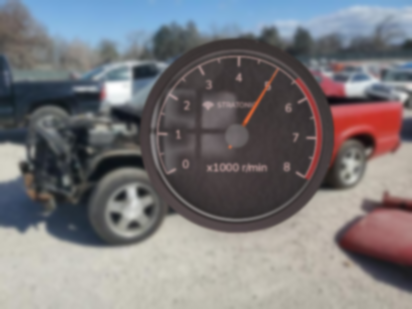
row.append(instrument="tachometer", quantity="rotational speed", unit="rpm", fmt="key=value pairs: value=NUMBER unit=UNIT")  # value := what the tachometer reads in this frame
value=5000 unit=rpm
